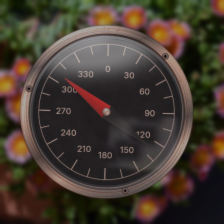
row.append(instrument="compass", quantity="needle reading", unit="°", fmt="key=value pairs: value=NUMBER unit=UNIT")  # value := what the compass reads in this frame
value=307.5 unit=°
